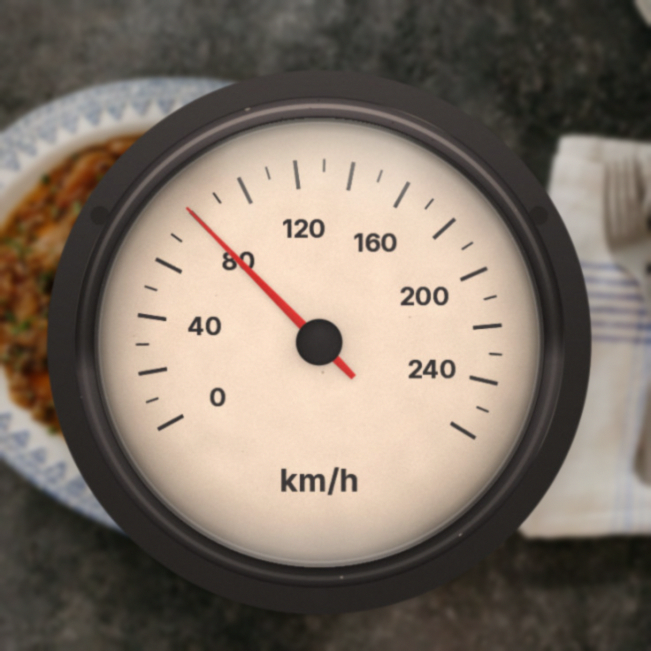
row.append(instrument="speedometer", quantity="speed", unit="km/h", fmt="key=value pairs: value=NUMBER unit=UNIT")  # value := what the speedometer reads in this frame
value=80 unit=km/h
